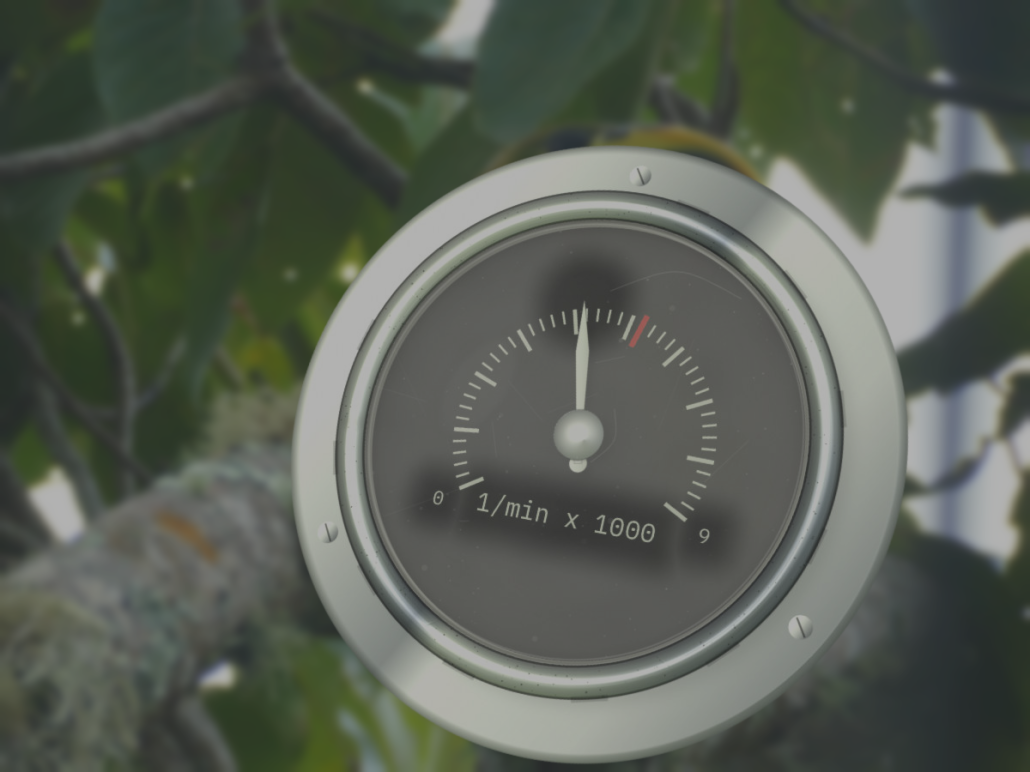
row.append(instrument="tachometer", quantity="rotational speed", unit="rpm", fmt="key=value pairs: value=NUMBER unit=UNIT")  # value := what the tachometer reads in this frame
value=4200 unit=rpm
